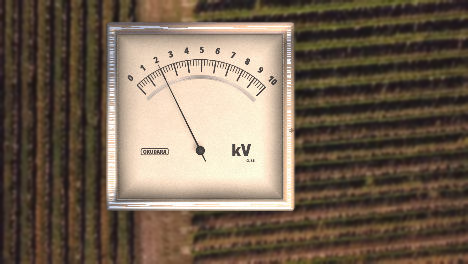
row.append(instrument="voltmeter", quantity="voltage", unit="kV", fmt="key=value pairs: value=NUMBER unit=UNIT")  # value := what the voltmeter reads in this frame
value=2 unit=kV
